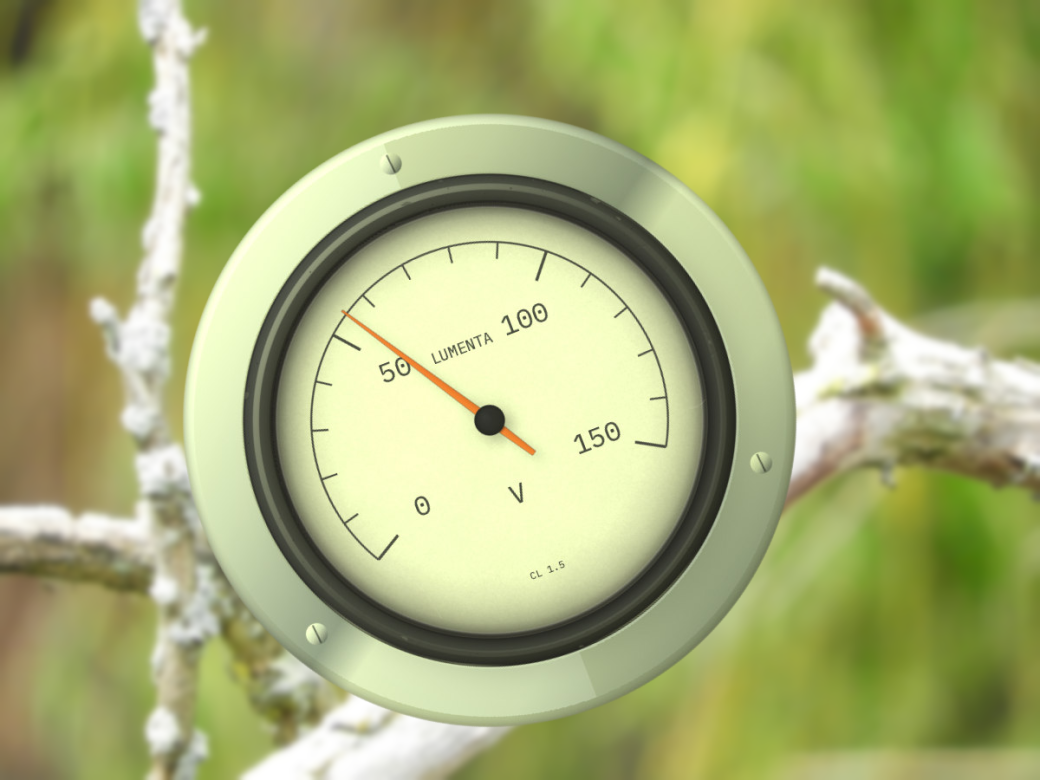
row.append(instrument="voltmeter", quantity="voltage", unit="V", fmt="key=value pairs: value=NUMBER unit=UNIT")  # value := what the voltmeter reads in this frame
value=55 unit=V
